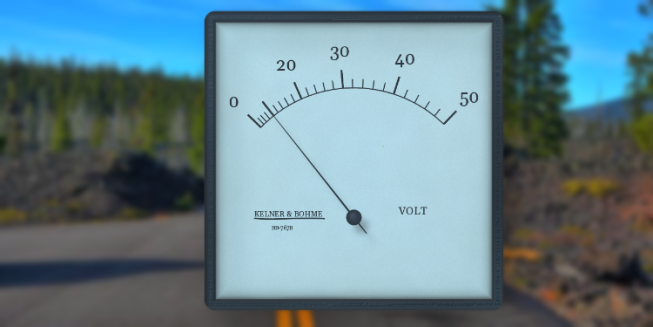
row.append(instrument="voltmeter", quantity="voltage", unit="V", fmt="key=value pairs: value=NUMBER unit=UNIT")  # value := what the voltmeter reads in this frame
value=10 unit=V
